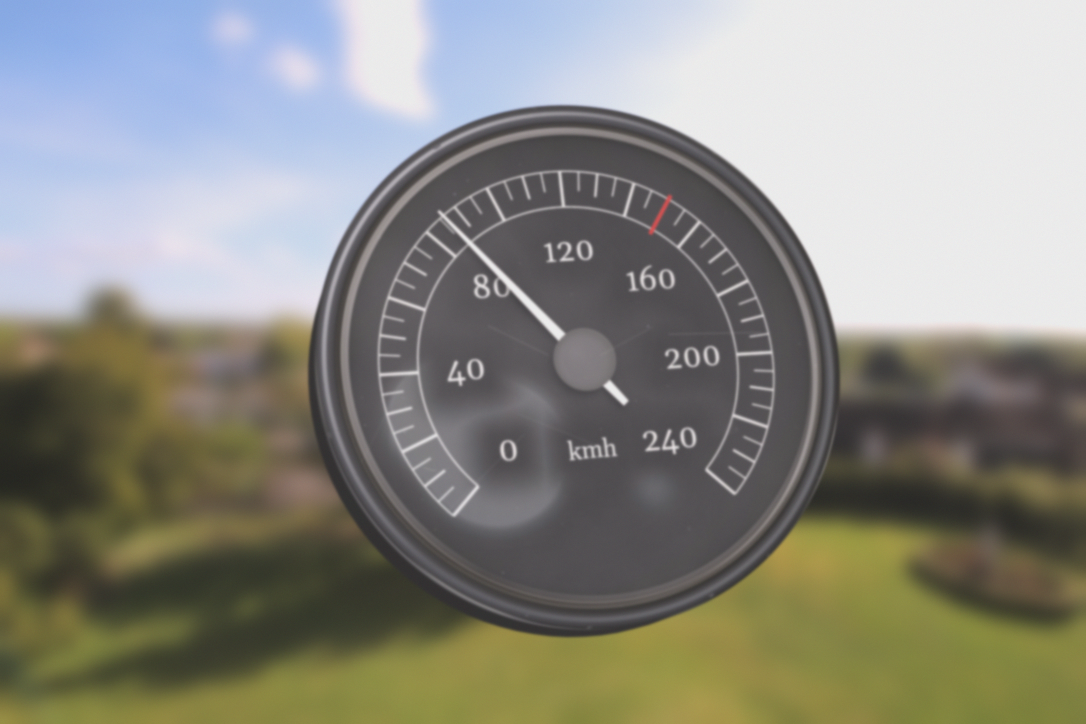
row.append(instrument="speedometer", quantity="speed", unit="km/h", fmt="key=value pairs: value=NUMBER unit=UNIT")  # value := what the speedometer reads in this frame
value=85 unit=km/h
